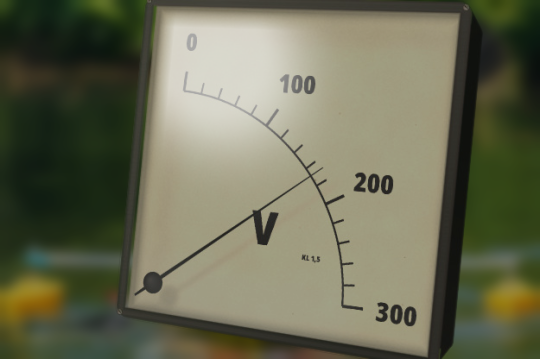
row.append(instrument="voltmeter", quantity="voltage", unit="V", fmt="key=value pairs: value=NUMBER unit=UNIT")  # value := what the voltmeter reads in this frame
value=170 unit=V
